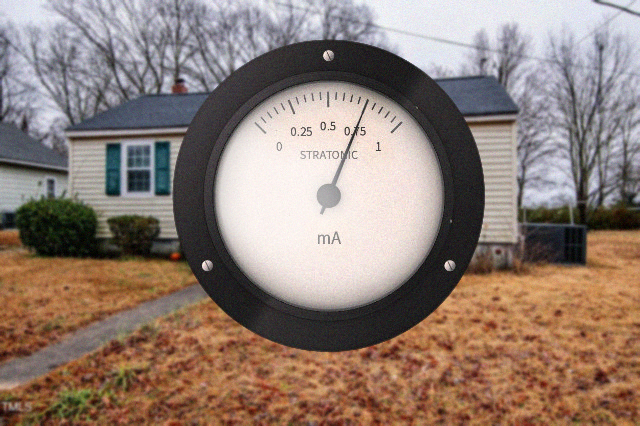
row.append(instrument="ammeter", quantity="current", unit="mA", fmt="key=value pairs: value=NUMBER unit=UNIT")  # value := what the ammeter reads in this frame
value=0.75 unit=mA
